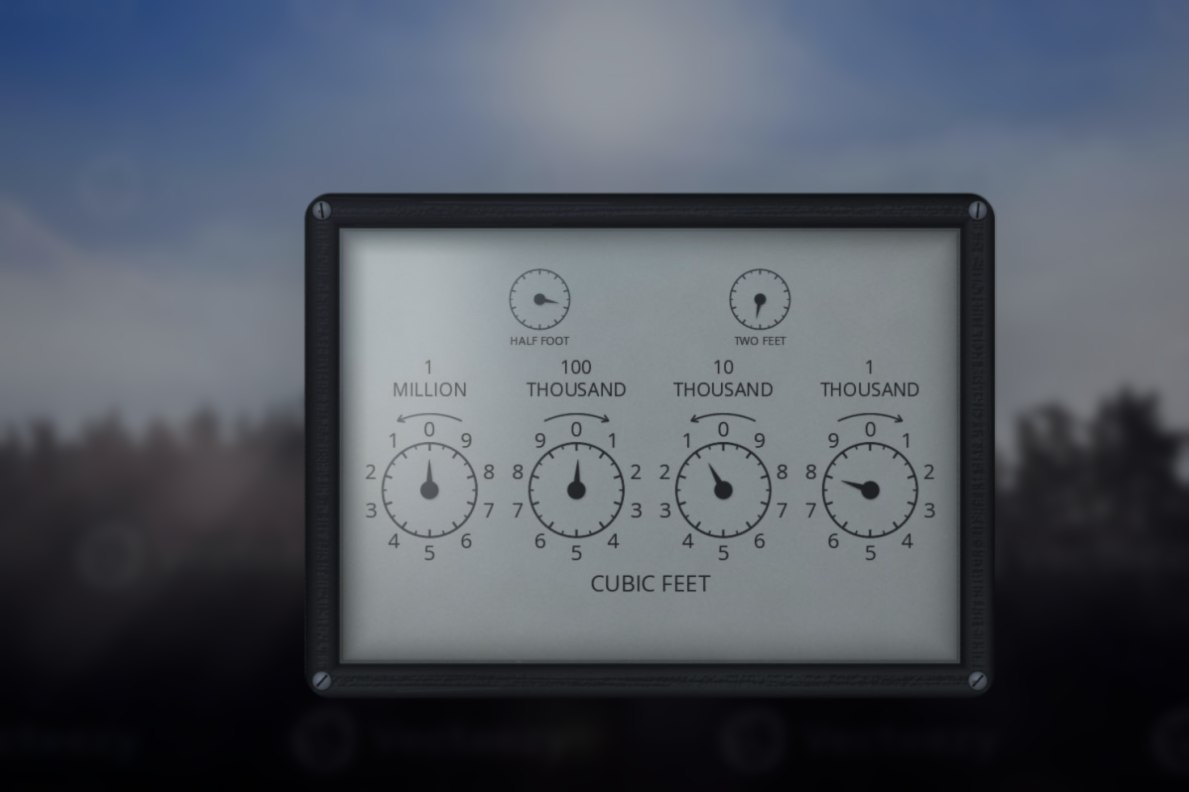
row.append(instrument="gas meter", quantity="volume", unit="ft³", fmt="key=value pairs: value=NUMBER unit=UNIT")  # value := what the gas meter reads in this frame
value=800 unit=ft³
